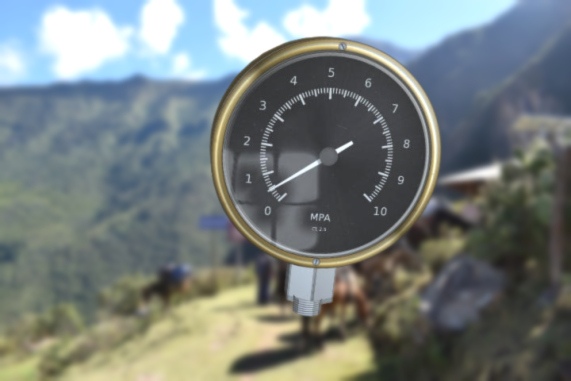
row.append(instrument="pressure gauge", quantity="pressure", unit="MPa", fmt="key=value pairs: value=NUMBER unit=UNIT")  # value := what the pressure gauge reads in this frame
value=0.5 unit=MPa
